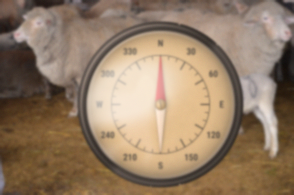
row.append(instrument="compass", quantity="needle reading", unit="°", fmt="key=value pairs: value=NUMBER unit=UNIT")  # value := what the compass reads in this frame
value=0 unit=°
